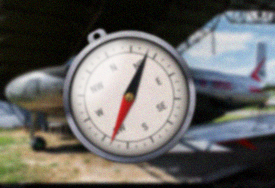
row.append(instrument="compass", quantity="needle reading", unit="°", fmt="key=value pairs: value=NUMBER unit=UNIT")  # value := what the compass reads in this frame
value=230 unit=°
